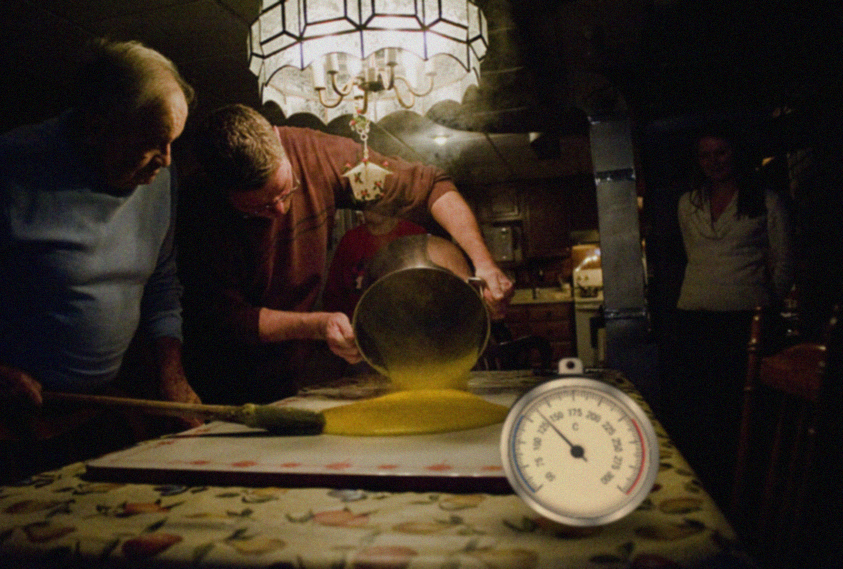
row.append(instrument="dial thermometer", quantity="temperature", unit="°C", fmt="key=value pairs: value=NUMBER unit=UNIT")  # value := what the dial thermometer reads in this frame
value=137.5 unit=°C
